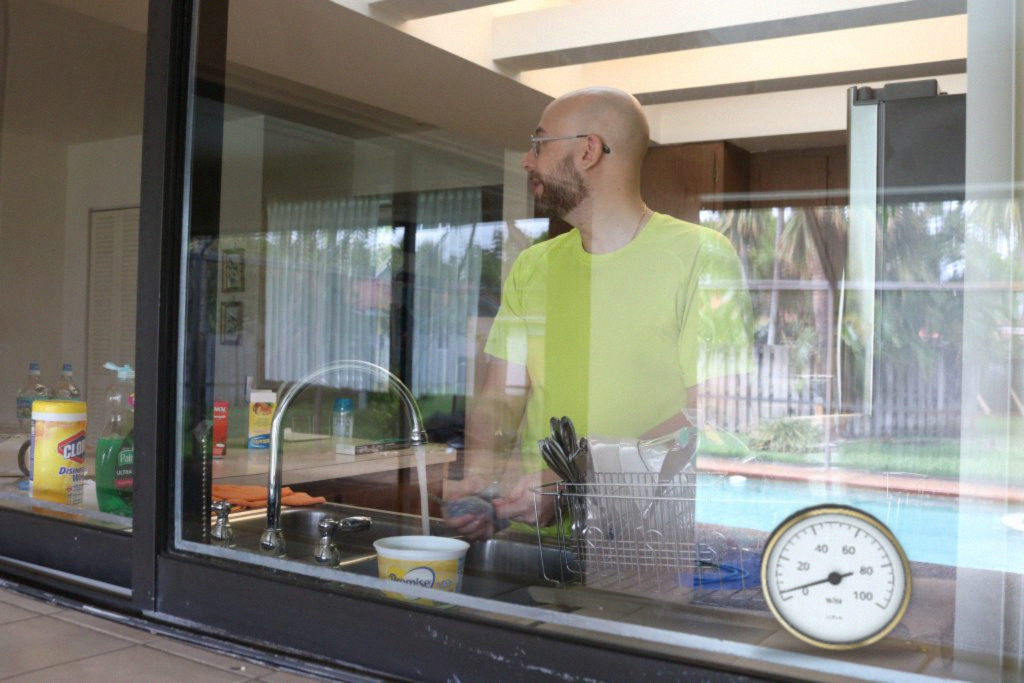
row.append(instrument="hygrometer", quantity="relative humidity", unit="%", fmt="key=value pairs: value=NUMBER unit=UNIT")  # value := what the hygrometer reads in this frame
value=4 unit=%
